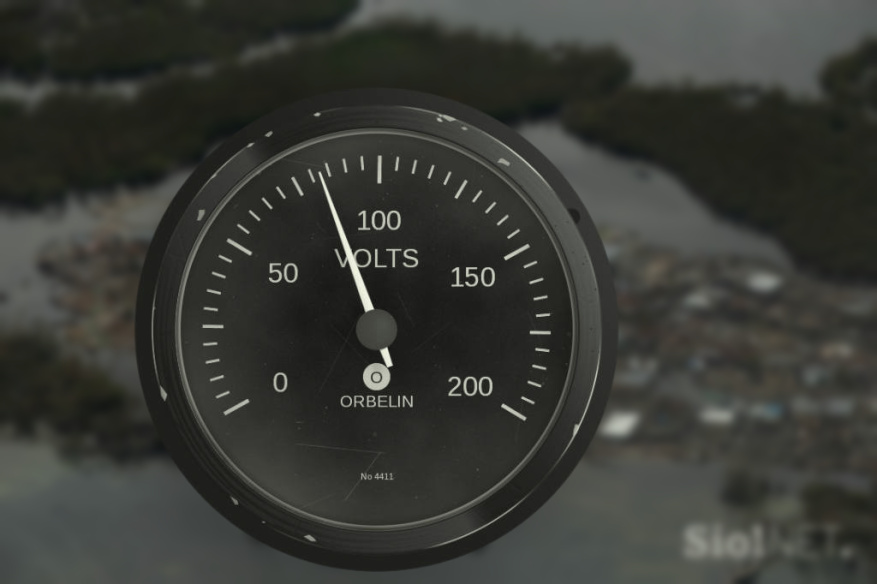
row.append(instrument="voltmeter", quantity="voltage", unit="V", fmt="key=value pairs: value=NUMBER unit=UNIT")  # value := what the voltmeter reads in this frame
value=82.5 unit=V
